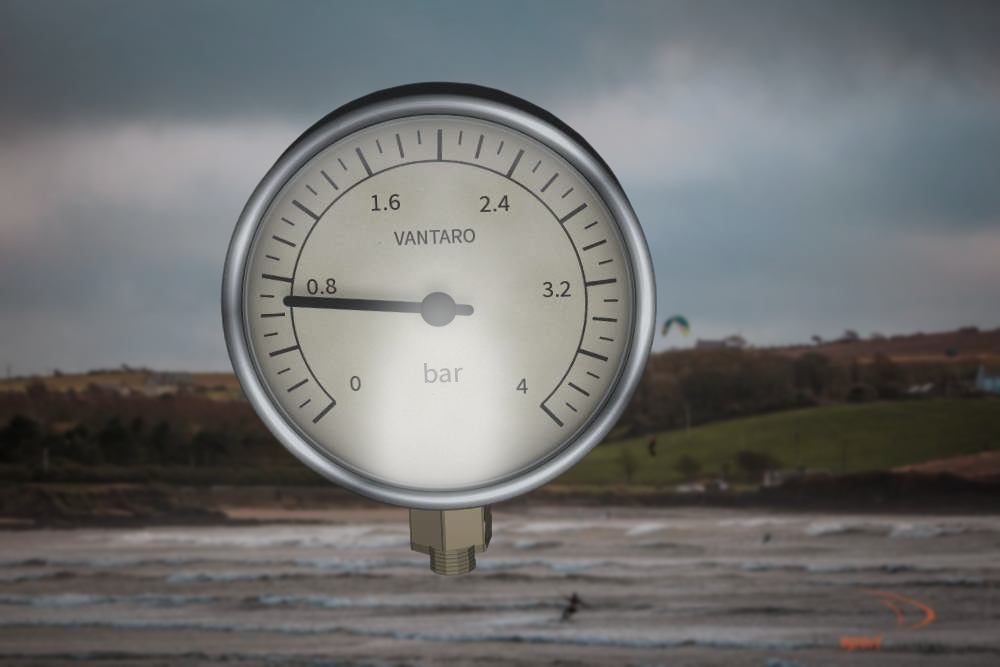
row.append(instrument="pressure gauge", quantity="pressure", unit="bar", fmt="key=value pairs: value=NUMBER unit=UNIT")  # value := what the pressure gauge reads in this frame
value=0.7 unit=bar
